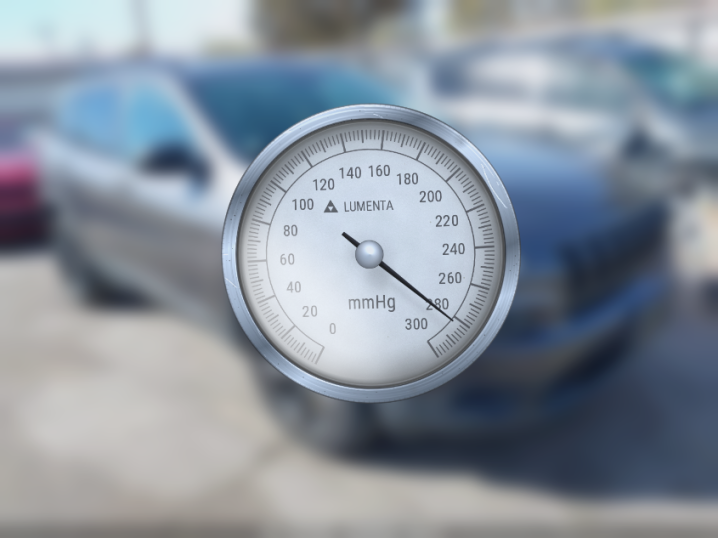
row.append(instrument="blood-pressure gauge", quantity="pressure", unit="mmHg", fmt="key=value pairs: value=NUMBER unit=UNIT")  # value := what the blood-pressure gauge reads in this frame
value=282 unit=mmHg
